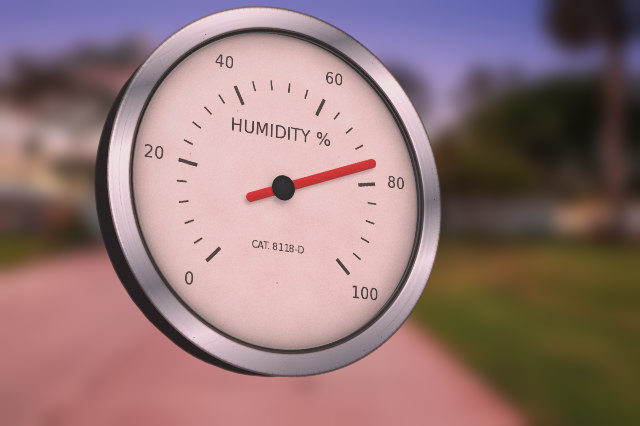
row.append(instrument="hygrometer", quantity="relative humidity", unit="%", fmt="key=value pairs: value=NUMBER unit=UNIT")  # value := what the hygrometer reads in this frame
value=76 unit=%
